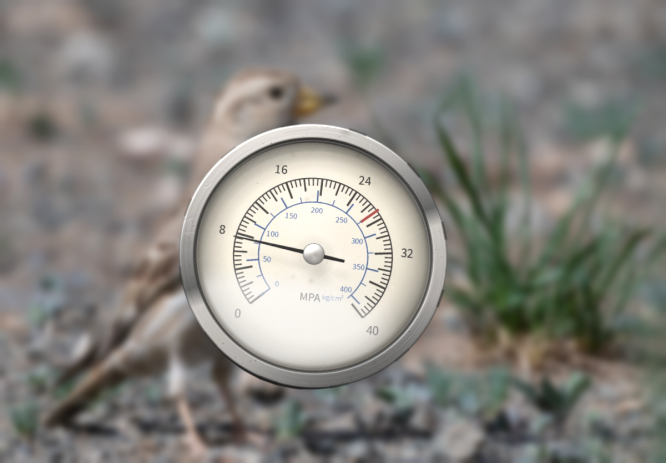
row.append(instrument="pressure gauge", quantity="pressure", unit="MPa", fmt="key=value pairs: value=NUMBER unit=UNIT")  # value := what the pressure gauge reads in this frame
value=7.5 unit=MPa
